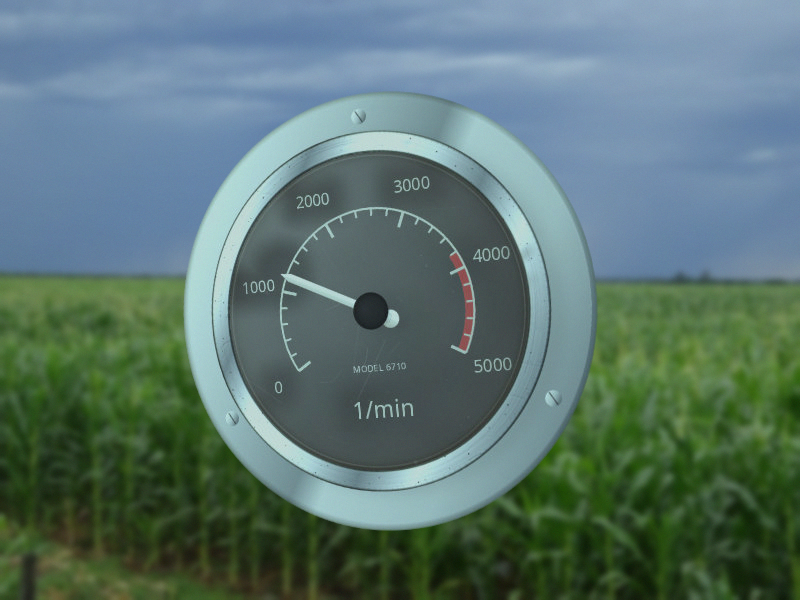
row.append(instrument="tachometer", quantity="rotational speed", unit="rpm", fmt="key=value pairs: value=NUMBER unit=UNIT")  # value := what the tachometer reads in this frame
value=1200 unit=rpm
